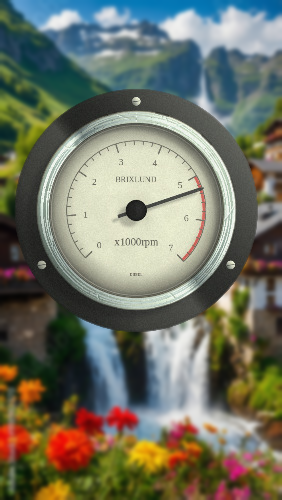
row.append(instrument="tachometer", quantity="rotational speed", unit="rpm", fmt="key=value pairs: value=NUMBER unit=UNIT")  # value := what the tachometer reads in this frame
value=5300 unit=rpm
